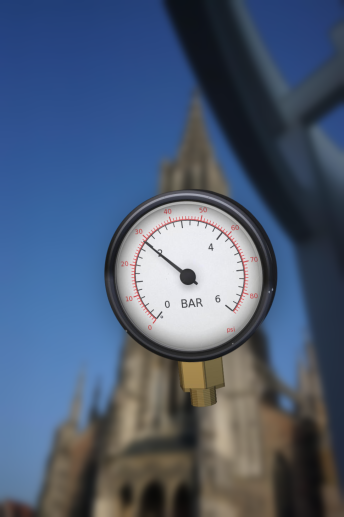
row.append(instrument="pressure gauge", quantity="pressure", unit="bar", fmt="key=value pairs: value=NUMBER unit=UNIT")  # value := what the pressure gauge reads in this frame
value=2 unit=bar
